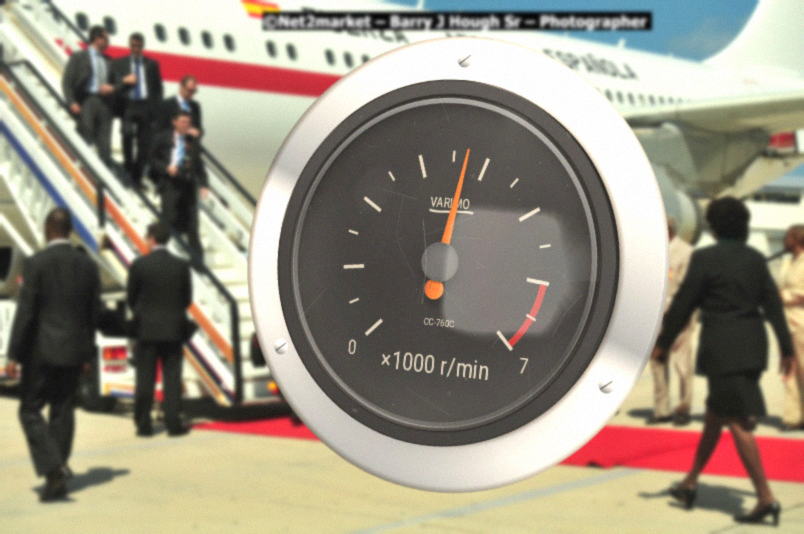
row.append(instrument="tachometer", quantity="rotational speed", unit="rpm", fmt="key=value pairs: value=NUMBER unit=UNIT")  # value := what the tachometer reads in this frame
value=3750 unit=rpm
